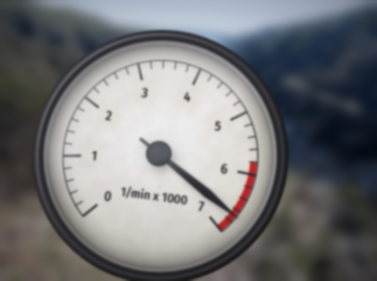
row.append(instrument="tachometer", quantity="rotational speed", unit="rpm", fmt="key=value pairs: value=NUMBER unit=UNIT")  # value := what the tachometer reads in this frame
value=6700 unit=rpm
